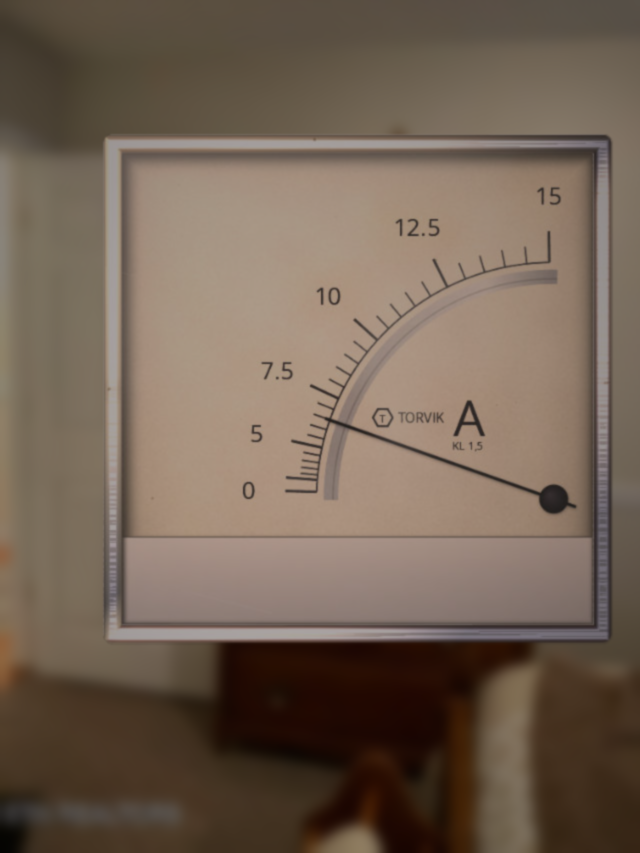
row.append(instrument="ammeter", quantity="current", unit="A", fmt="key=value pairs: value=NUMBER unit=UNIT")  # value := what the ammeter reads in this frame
value=6.5 unit=A
